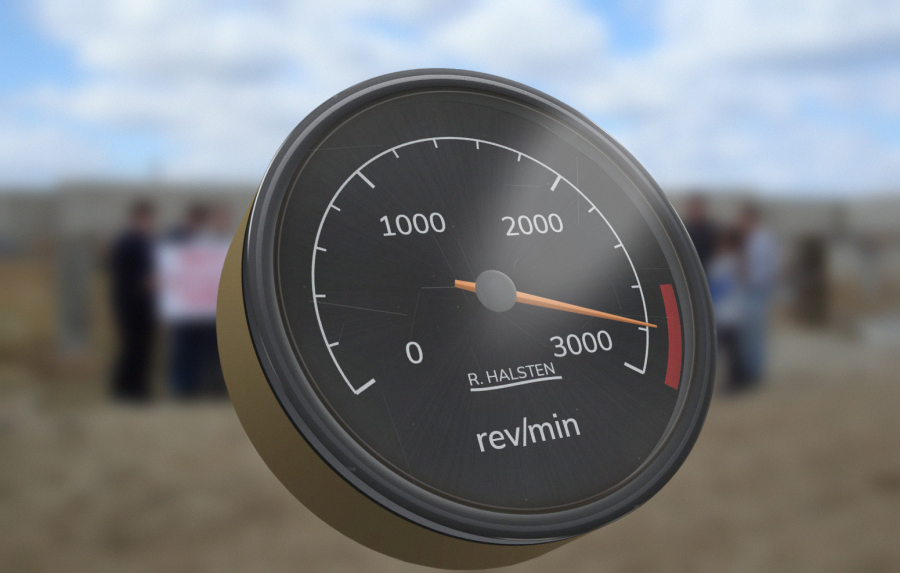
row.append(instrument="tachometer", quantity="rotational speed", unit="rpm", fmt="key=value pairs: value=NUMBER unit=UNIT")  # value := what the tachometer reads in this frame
value=2800 unit=rpm
